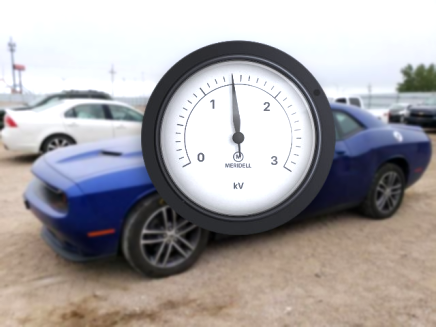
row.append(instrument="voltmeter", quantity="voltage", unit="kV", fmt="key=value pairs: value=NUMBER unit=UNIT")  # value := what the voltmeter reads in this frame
value=1.4 unit=kV
